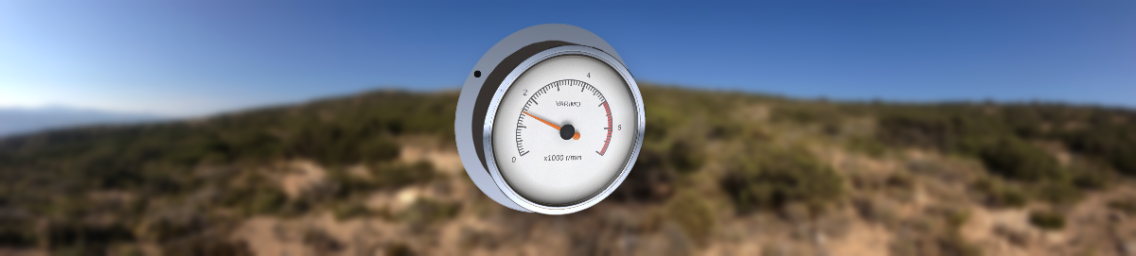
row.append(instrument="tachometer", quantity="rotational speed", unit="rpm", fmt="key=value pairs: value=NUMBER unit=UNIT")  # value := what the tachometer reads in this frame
value=1500 unit=rpm
